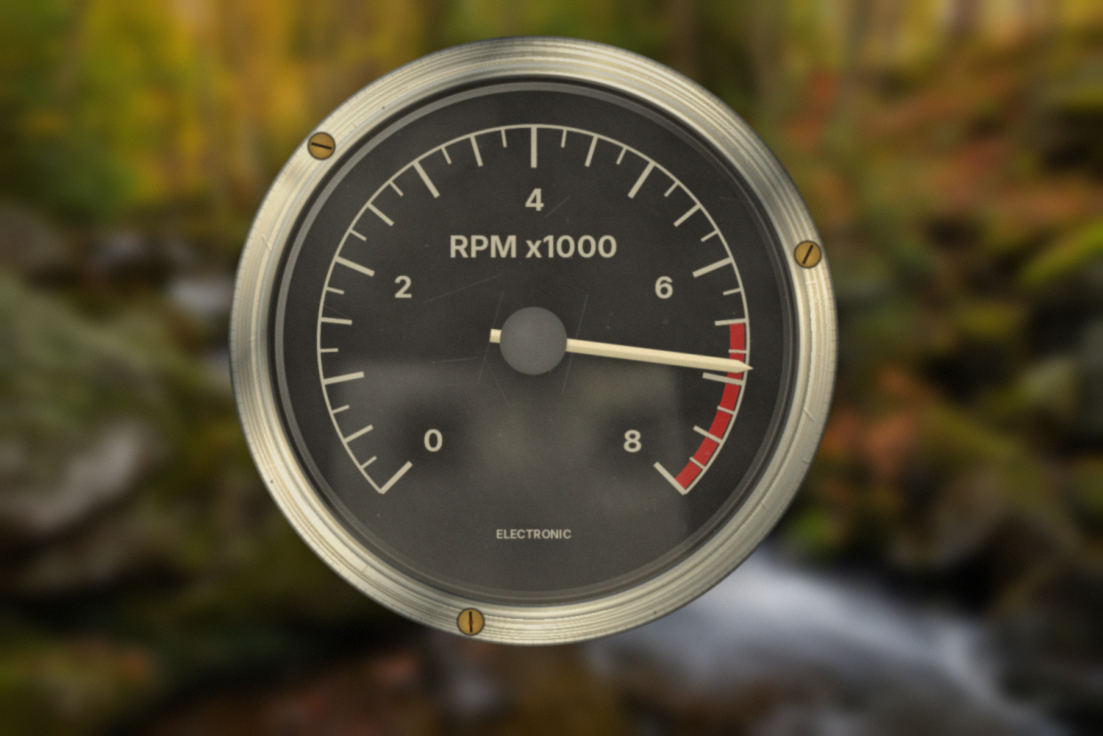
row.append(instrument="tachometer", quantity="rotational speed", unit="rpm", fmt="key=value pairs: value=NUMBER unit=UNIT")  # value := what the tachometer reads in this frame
value=6875 unit=rpm
